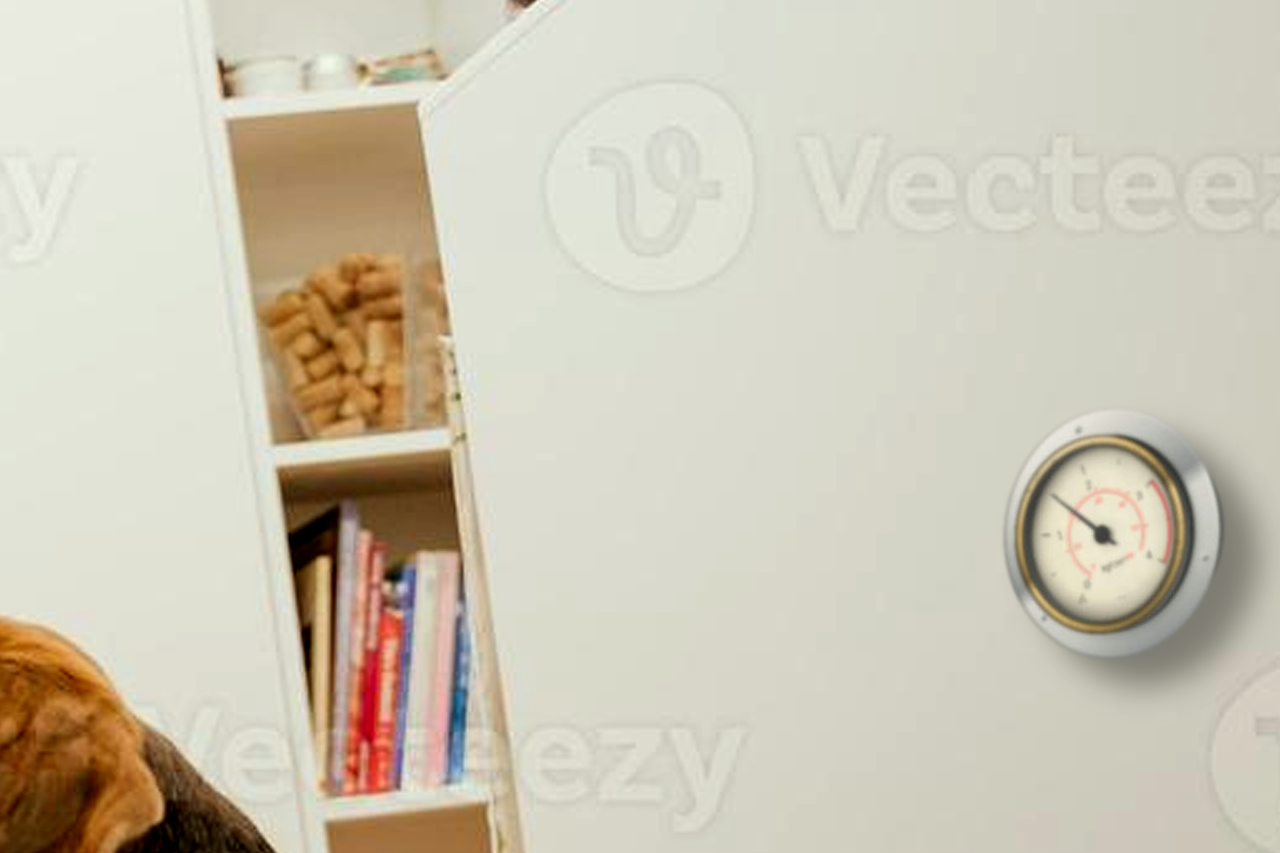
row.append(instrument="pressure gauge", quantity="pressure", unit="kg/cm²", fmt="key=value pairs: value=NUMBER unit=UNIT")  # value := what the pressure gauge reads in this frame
value=1.5 unit=kg/cm²
